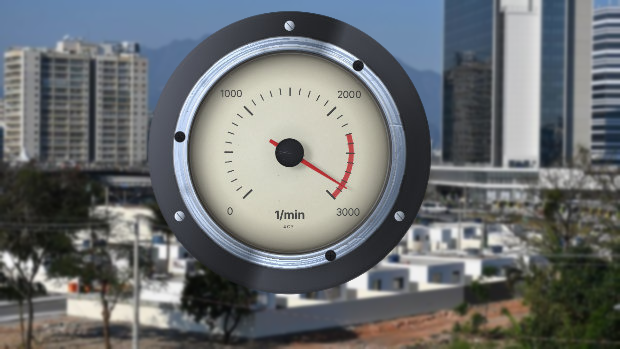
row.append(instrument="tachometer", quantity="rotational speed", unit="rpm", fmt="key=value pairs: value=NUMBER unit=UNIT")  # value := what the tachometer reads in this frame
value=2850 unit=rpm
